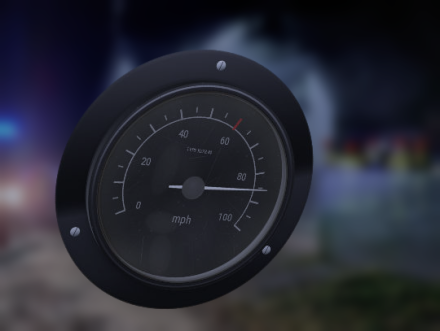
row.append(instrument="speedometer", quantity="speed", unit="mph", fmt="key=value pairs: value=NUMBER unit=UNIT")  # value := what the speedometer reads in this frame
value=85 unit=mph
